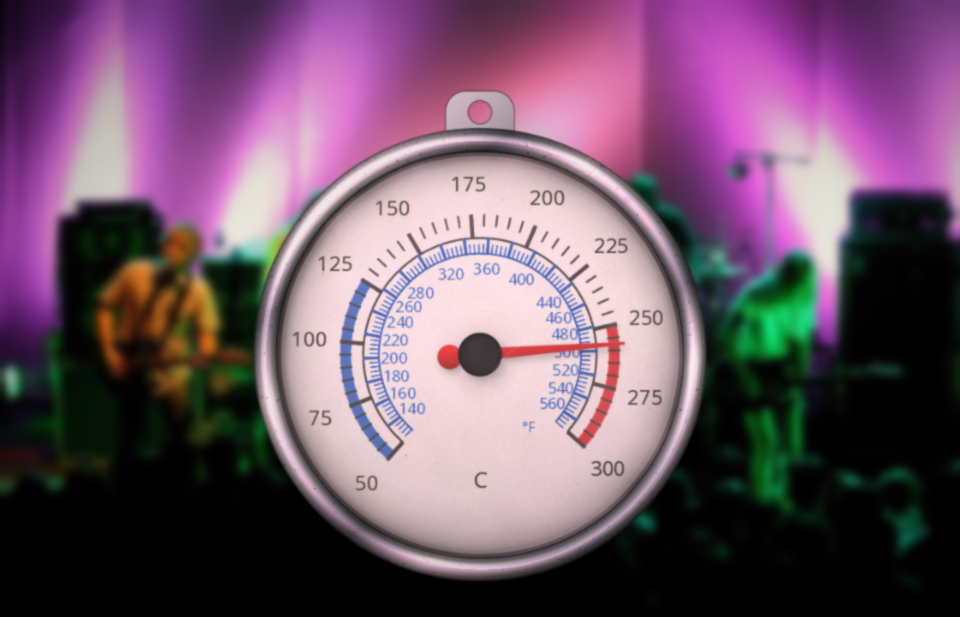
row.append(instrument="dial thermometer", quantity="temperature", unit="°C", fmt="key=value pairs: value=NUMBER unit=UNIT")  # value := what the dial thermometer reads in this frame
value=257.5 unit=°C
